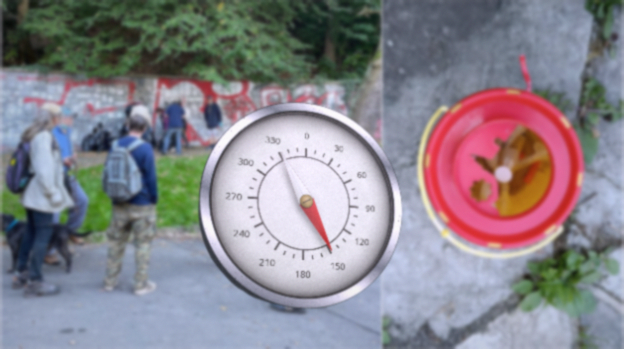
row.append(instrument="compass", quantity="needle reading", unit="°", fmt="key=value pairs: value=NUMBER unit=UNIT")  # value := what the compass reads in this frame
value=150 unit=°
